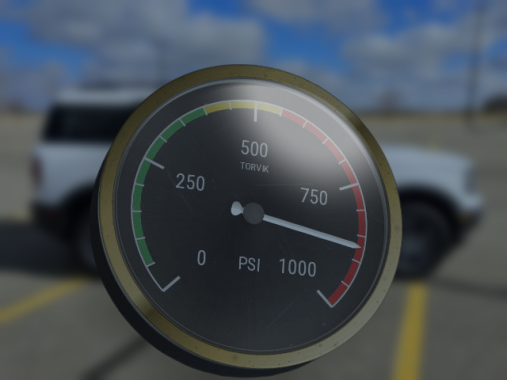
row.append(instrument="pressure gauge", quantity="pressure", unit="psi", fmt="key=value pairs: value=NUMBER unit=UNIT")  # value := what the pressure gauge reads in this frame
value=875 unit=psi
